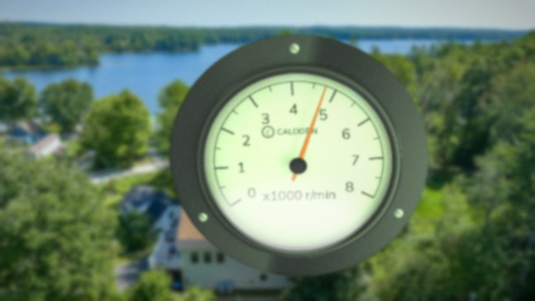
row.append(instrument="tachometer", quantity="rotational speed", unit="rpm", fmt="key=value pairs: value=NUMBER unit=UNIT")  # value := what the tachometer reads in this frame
value=4750 unit=rpm
